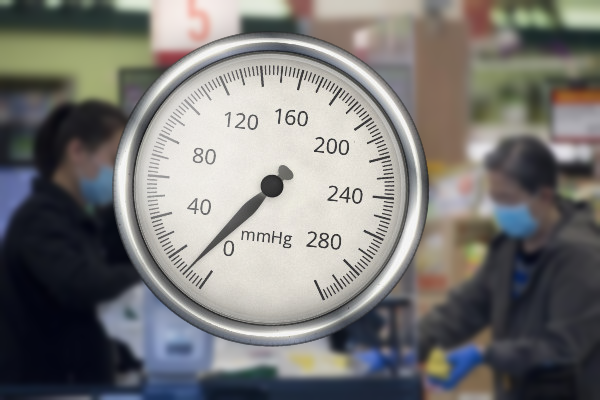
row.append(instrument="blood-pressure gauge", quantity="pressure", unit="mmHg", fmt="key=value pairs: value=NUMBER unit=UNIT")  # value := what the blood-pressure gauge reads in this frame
value=10 unit=mmHg
